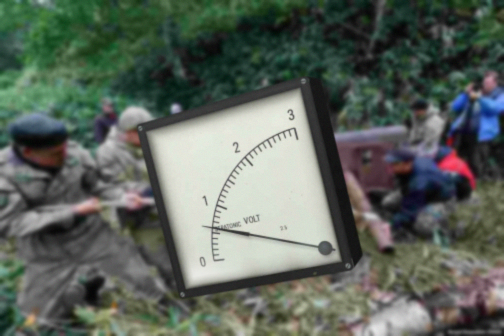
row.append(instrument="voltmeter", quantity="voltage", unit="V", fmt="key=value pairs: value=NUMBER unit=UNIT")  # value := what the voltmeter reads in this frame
value=0.6 unit=V
